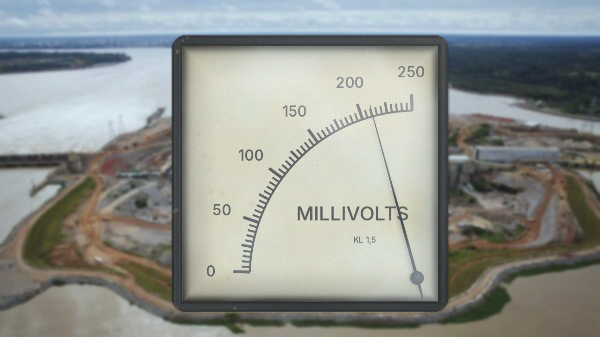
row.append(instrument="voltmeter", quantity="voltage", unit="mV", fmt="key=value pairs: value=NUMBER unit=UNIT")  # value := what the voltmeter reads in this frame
value=210 unit=mV
